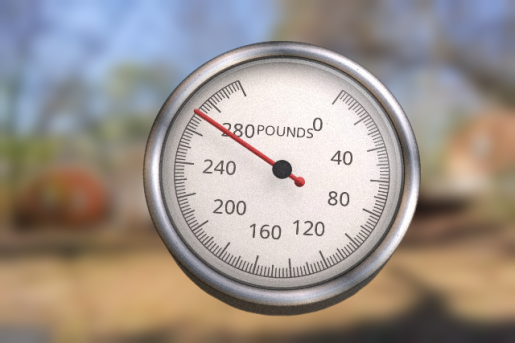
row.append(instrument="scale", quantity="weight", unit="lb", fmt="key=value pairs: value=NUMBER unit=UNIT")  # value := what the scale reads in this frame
value=270 unit=lb
